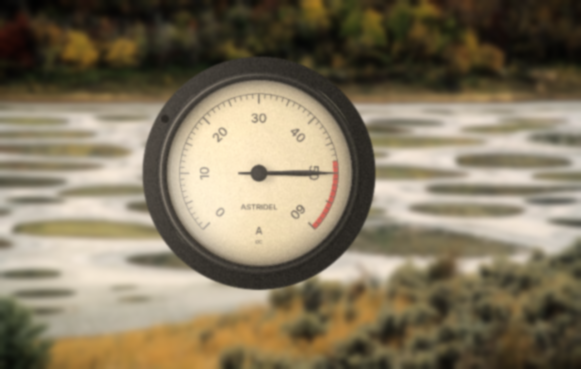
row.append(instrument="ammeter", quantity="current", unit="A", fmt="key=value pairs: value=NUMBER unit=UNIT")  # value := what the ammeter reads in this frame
value=50 unit=A
